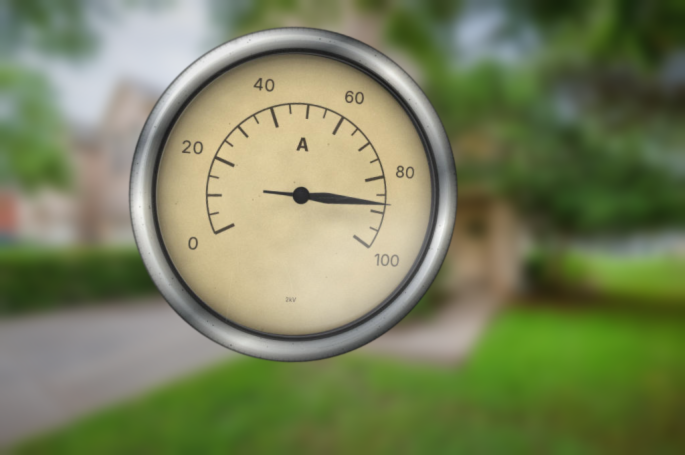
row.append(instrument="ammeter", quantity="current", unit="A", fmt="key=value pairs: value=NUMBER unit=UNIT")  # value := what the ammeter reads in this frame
value=87.5 unit=A
